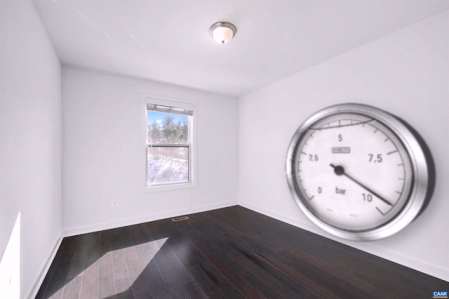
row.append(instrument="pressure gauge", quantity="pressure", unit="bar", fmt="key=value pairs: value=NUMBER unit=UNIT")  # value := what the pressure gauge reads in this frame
value=9.5 unit=bar
